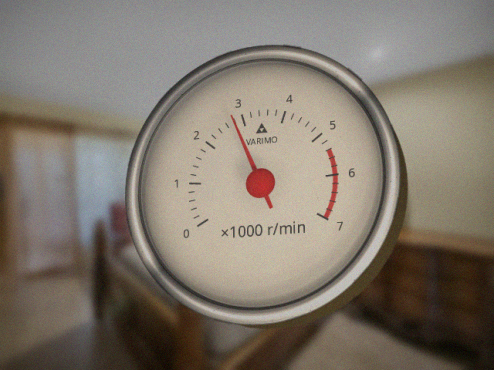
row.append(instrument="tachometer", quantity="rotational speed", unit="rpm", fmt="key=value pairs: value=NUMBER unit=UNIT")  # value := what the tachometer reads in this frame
value=2800 unit=rpm
